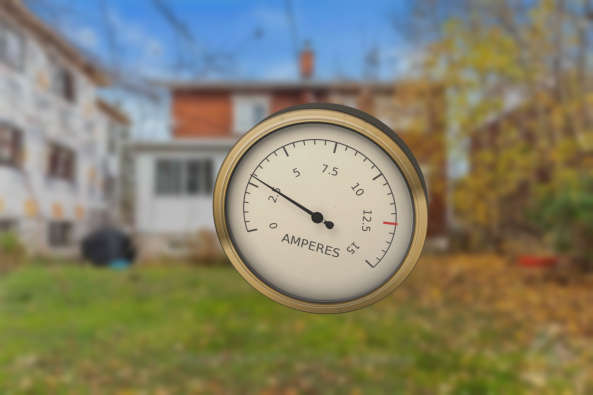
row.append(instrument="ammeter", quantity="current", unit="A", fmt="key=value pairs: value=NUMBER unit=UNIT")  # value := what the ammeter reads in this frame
value=3 unit=A
